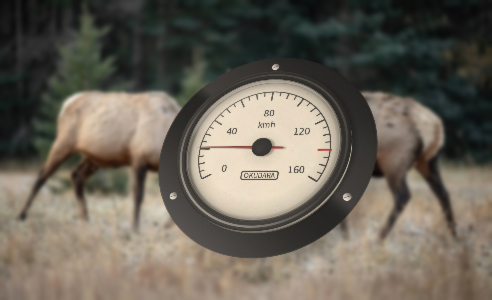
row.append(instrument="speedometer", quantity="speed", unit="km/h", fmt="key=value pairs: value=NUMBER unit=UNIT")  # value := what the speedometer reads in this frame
value=20 unit=km/h
